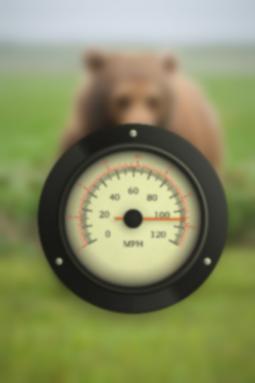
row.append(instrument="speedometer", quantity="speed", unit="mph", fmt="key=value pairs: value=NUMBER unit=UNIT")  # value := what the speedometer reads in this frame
value=105 unit=mph
